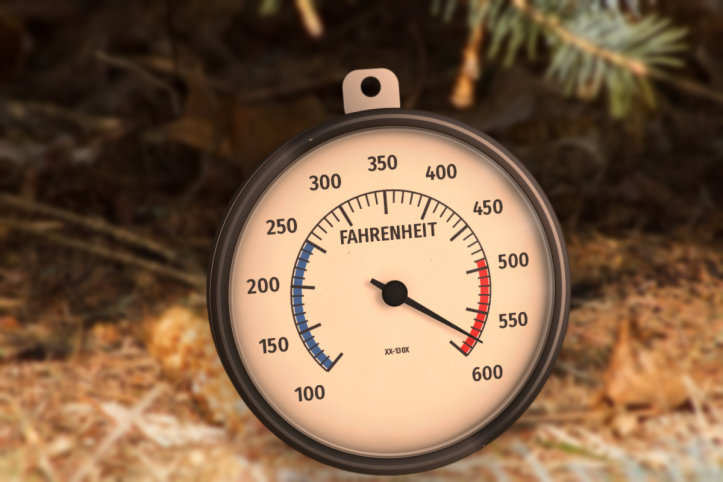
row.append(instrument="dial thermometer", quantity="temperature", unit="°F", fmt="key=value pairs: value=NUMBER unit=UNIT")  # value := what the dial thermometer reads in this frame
value=580 unit=°F
